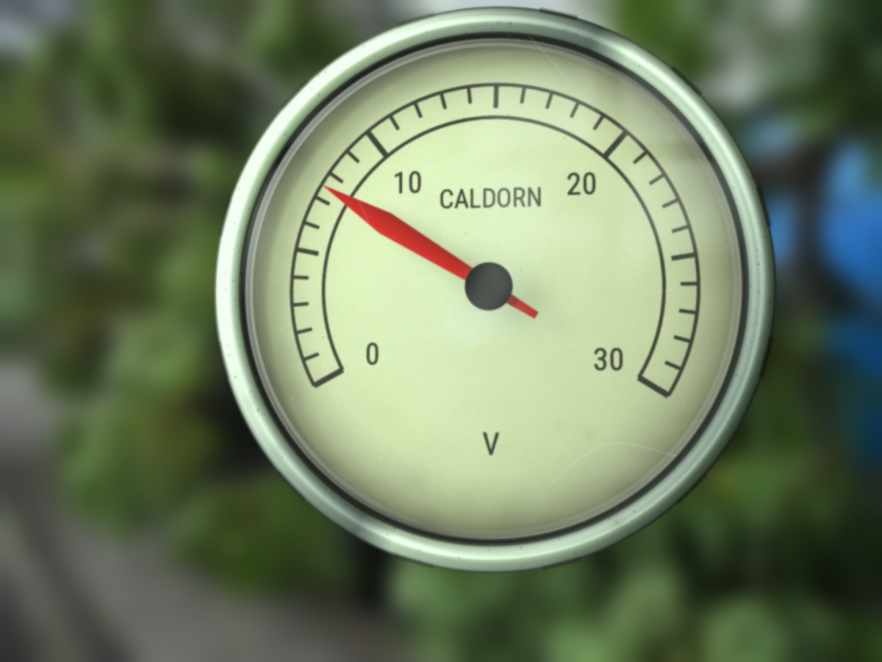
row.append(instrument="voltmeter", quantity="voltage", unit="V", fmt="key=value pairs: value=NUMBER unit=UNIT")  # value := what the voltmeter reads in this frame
value=7.5 unit=V
